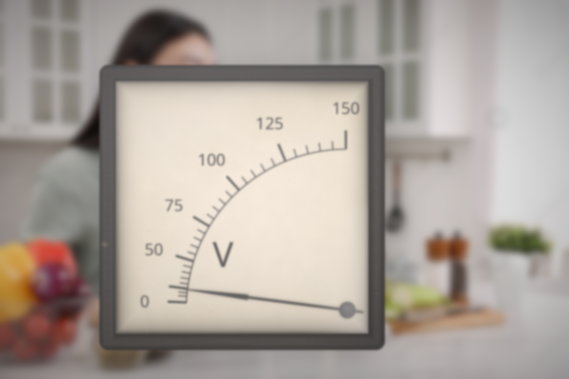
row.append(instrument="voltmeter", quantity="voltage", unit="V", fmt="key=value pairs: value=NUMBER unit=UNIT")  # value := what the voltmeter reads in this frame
value=25 unit=V
